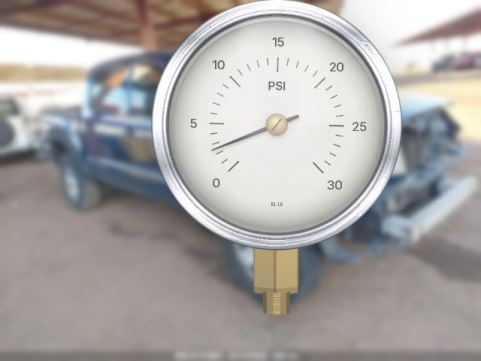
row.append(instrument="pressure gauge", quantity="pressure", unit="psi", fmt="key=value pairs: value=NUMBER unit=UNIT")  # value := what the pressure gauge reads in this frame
value=2.5 unit=psi
